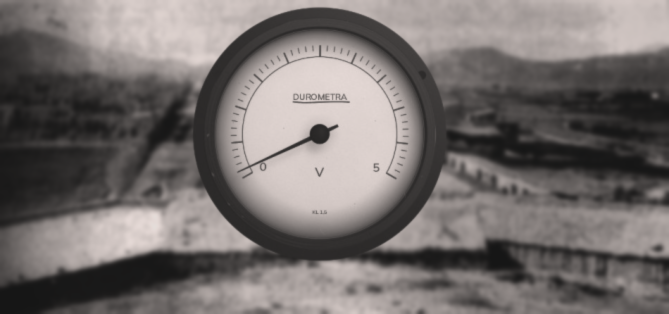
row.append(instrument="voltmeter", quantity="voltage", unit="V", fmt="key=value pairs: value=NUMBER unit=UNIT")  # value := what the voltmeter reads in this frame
value=0.1 unit=V
